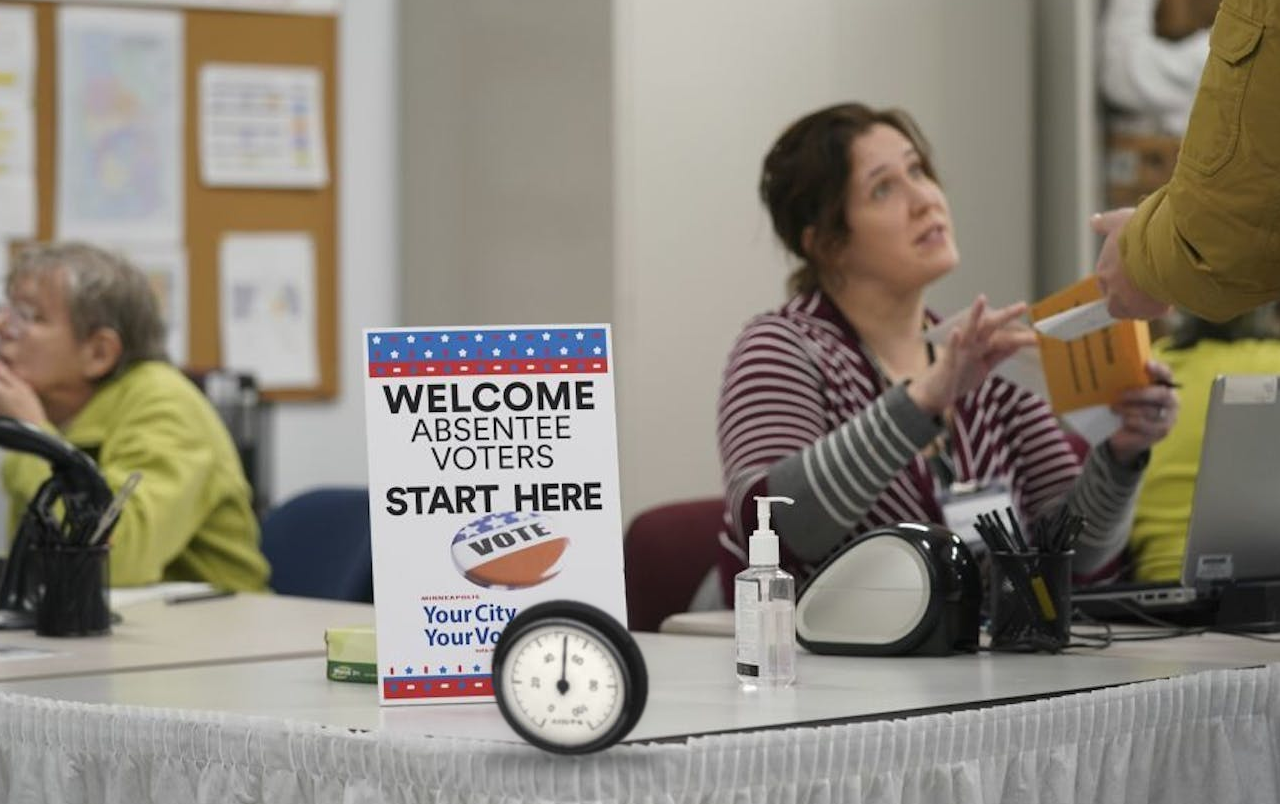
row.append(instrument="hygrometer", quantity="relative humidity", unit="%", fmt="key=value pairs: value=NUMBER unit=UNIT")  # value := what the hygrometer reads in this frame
value=52 unit=%
